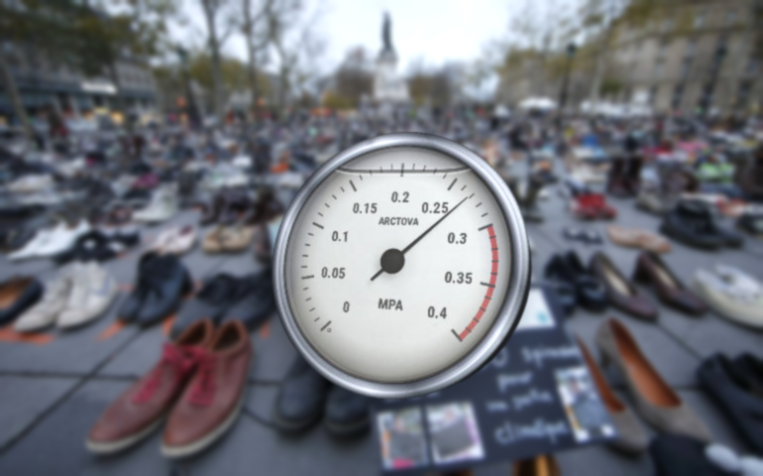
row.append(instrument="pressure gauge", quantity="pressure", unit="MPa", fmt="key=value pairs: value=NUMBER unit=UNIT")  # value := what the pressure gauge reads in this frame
value=0.27 unit=MPa
